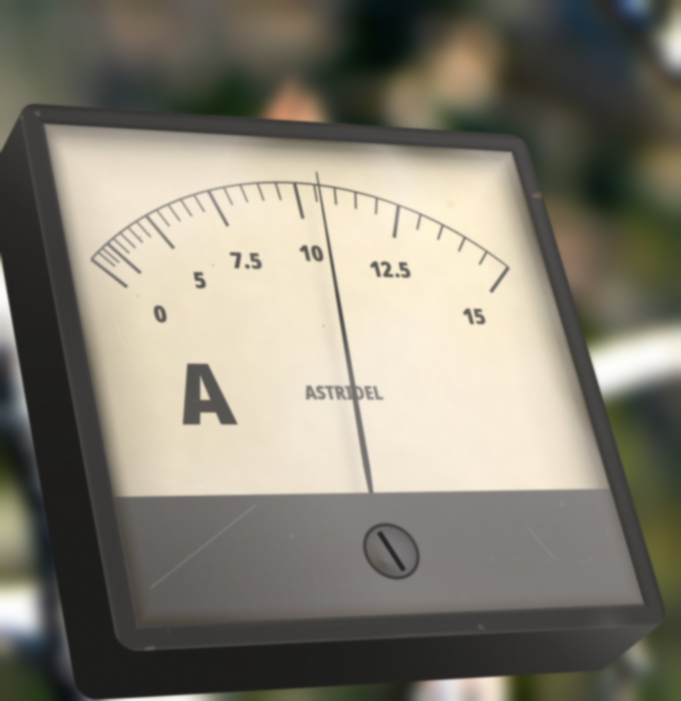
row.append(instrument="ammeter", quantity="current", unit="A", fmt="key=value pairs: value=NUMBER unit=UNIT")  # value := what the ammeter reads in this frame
value=10.5 unit=A
